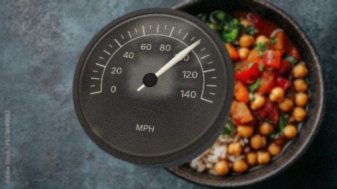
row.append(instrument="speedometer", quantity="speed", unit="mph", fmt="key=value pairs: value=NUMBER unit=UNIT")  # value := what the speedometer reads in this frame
value=100 unit=mph
